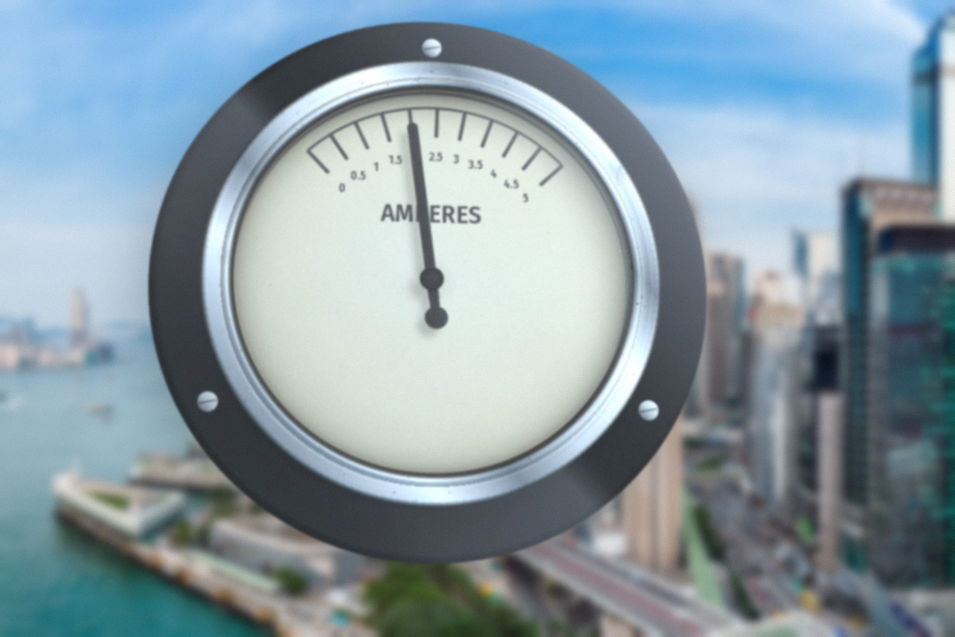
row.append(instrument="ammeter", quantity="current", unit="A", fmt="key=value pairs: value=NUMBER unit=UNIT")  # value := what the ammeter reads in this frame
value=2 unit=A
